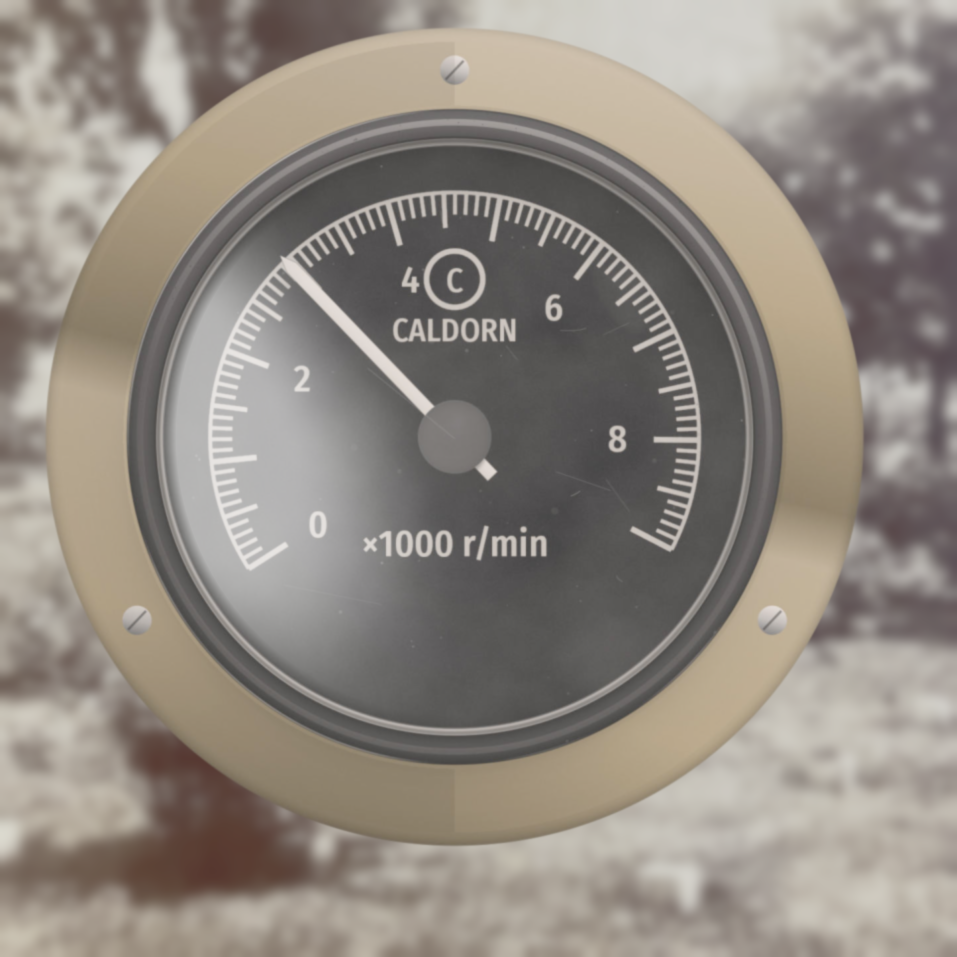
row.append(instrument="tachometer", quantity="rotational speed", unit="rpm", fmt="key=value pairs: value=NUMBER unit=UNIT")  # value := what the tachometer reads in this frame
value=2950 unit=rpm
